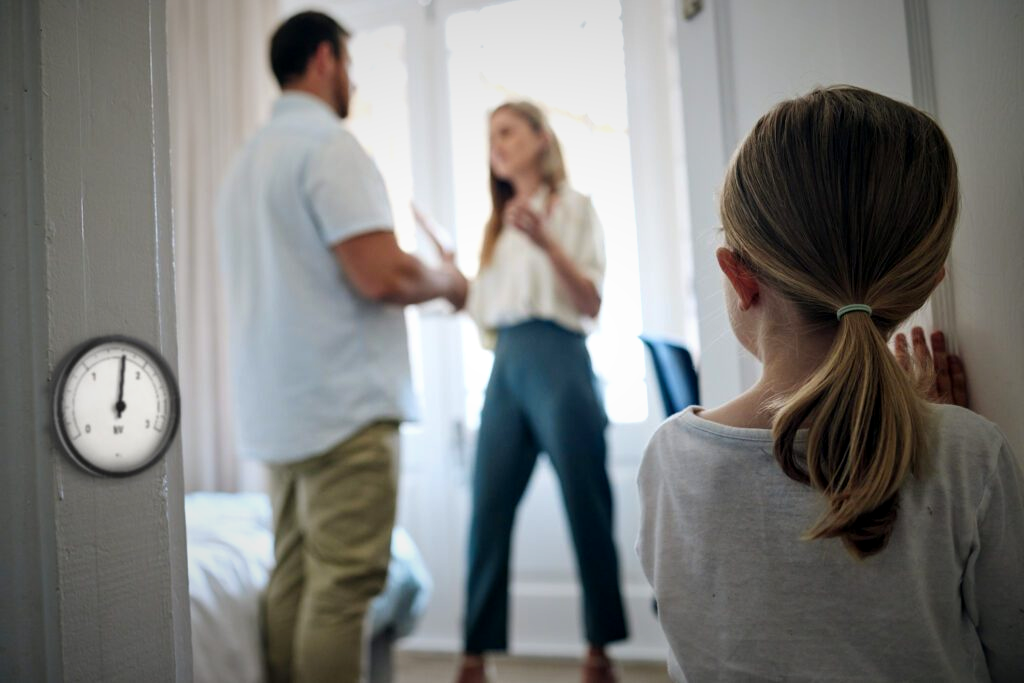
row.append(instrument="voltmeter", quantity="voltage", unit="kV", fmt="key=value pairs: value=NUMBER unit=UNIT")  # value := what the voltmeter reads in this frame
value=1.6 unit=kV
